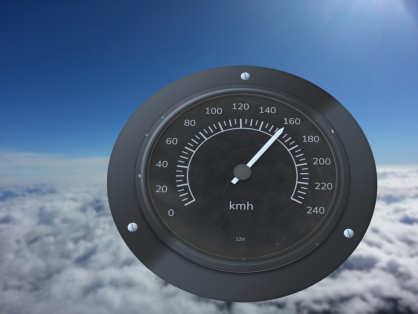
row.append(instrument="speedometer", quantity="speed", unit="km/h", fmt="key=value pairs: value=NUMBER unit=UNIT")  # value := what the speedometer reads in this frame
value=160 unit=km/h
